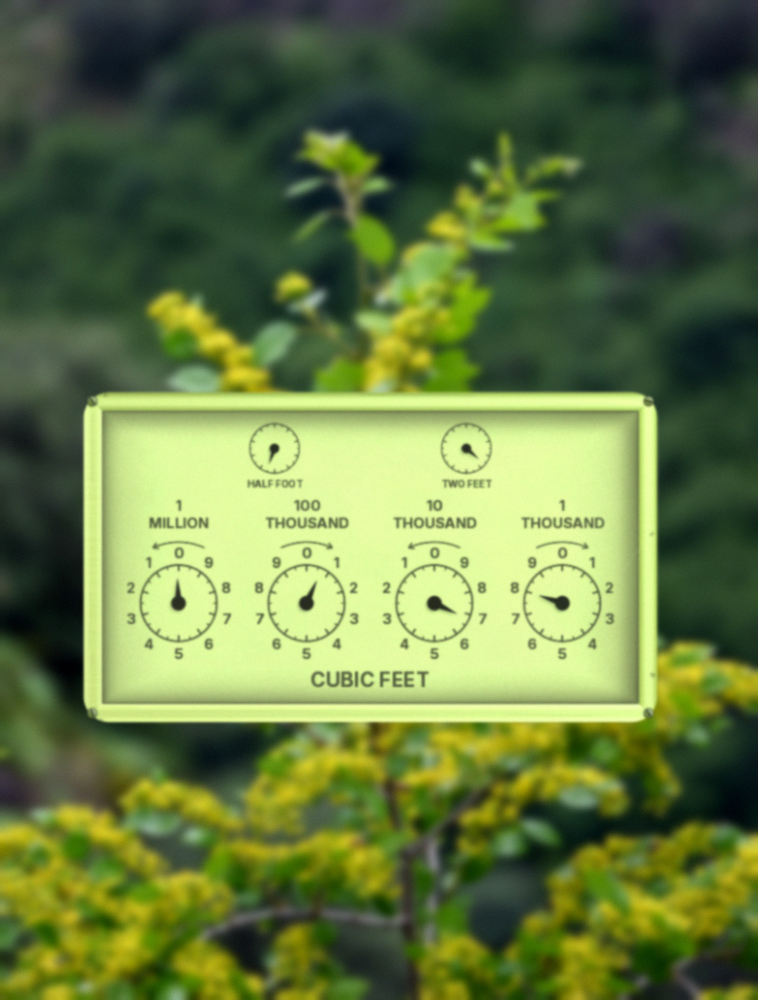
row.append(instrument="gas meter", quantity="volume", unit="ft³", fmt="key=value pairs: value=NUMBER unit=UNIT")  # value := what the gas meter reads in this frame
value=6800 unit=ft³
